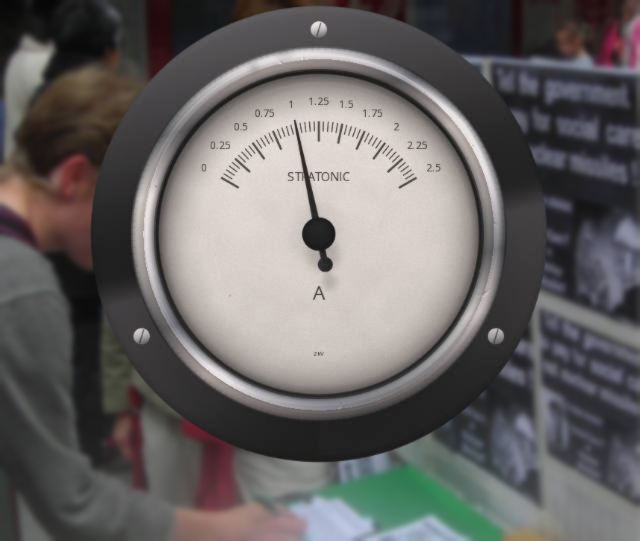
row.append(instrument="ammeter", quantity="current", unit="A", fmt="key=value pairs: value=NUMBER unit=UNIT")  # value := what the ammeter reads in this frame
value=1 unit=A
